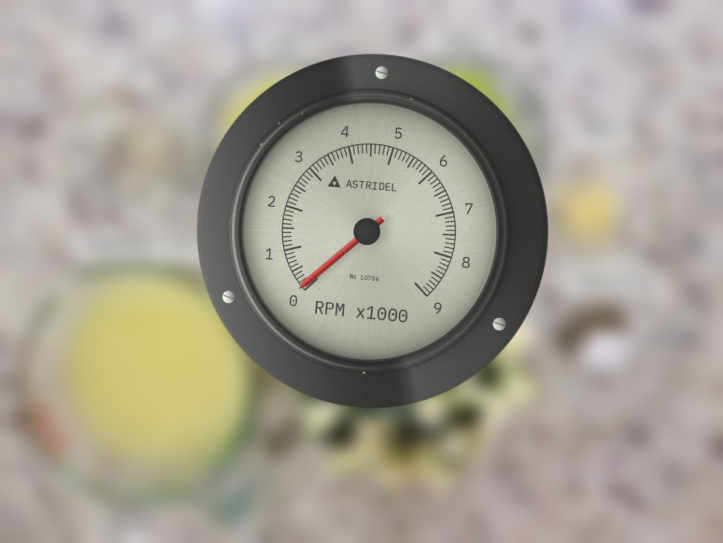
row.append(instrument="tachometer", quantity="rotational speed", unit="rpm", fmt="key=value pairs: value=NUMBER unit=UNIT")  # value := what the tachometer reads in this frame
value=100 unit=rpm
